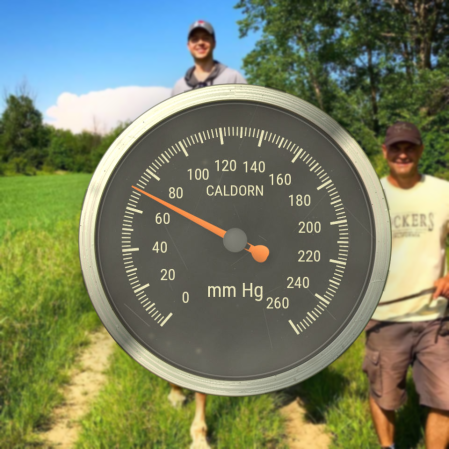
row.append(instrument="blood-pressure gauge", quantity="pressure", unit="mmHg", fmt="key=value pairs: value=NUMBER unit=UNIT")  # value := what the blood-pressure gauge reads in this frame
value=70 unit=mmHg
